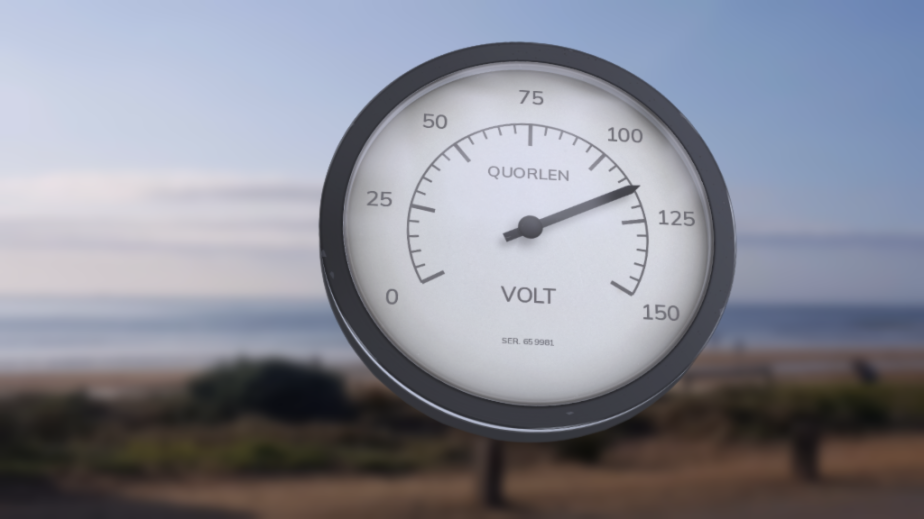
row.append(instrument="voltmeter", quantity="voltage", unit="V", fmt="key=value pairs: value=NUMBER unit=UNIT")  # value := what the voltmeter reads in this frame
value=115 unit=V
